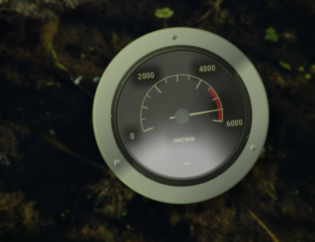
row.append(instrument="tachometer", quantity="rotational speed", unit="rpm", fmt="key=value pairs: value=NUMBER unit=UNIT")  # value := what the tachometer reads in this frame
value=5500 unit=rpm
